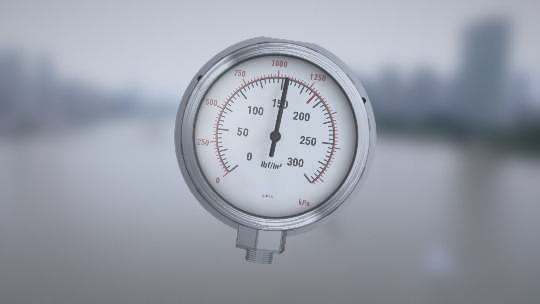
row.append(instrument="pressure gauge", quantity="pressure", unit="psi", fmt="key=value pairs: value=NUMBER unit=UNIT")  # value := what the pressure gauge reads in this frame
value=155 unit=psi
